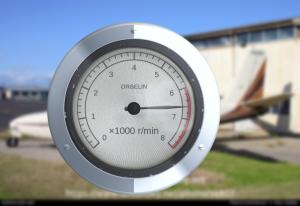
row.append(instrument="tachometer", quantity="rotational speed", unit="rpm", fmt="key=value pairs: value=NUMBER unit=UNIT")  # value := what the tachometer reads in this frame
value=6600 unit=rpm
